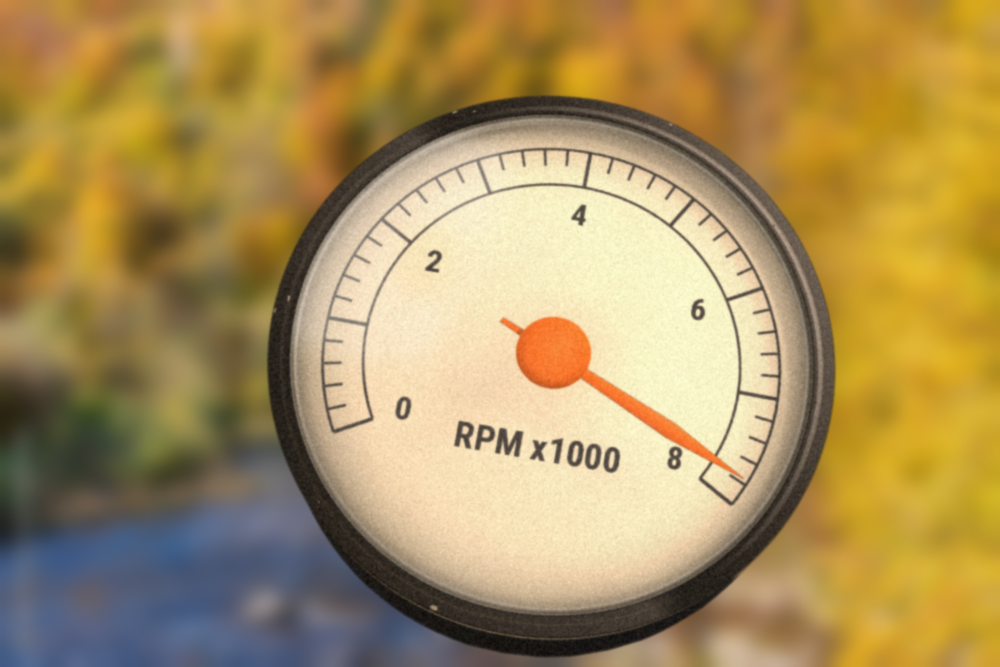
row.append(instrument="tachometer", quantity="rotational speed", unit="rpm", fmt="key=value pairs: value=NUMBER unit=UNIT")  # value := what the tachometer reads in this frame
value=7800 unit=rpm
